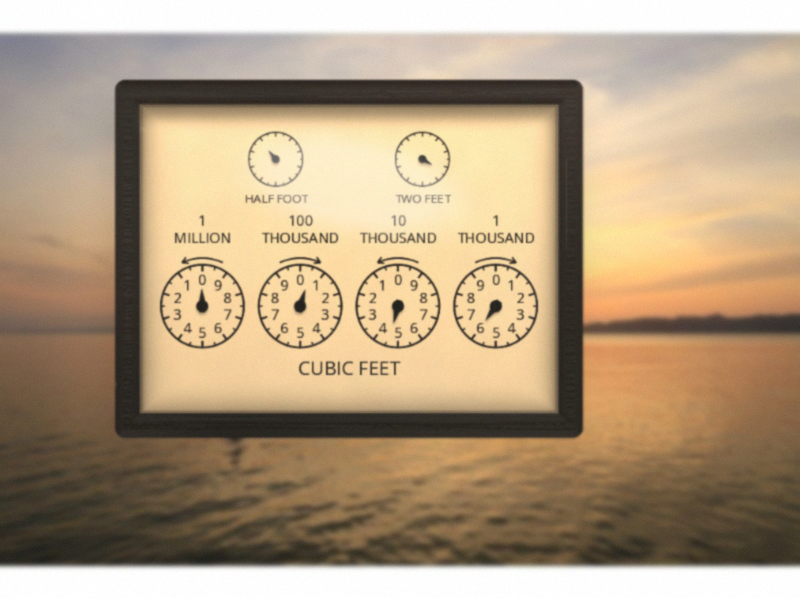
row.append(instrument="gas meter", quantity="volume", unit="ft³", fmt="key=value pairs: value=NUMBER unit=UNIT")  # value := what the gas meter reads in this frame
value=4600 unit=ft³
